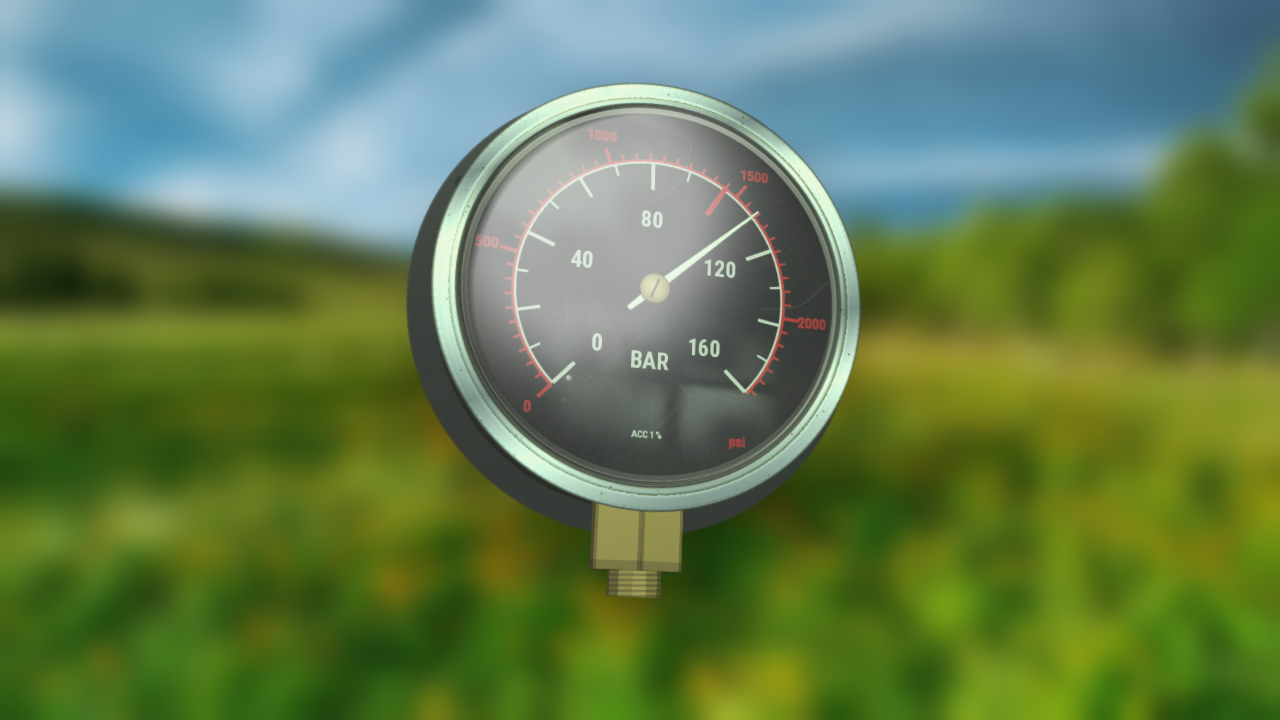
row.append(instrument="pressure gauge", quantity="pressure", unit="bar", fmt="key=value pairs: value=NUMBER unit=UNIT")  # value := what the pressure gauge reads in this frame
value=110 unit=bar
